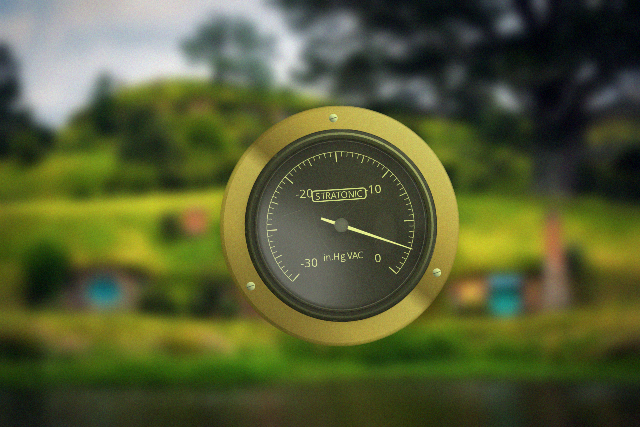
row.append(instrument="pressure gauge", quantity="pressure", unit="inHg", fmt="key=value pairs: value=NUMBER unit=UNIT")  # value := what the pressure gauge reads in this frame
value=-2.5 unit=inHg
